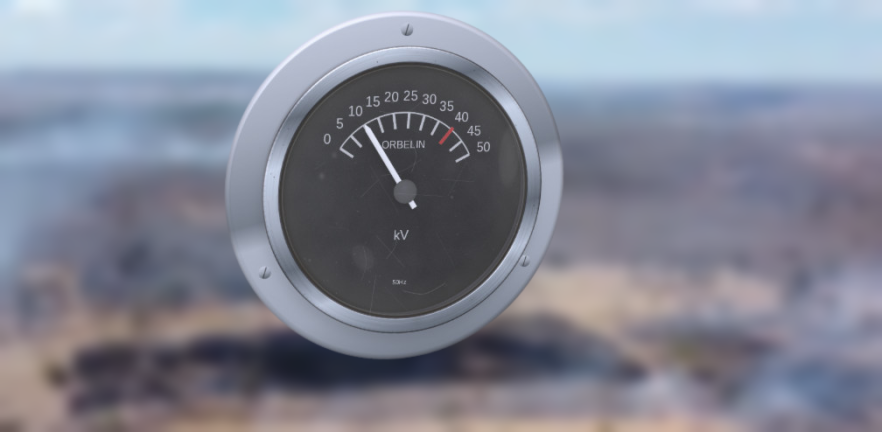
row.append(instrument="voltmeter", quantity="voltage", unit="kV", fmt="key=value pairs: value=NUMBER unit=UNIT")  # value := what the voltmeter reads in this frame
value=10 unit=kV
